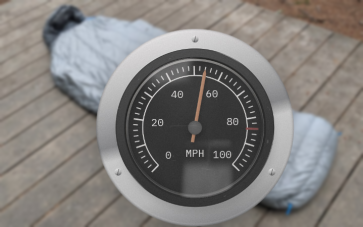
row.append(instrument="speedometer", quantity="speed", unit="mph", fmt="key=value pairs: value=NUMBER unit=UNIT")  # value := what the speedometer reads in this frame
value=54 unit=mph
